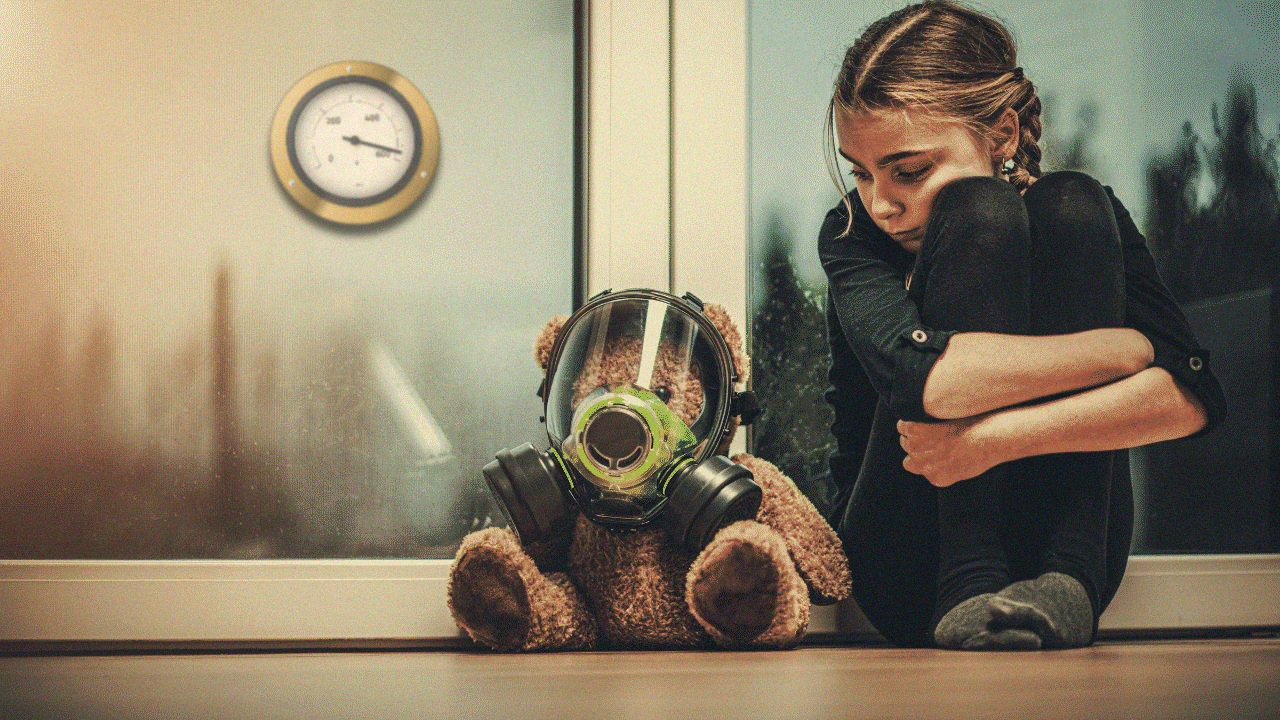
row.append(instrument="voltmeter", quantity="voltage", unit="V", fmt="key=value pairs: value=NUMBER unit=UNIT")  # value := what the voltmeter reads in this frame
value=575 unit=V
